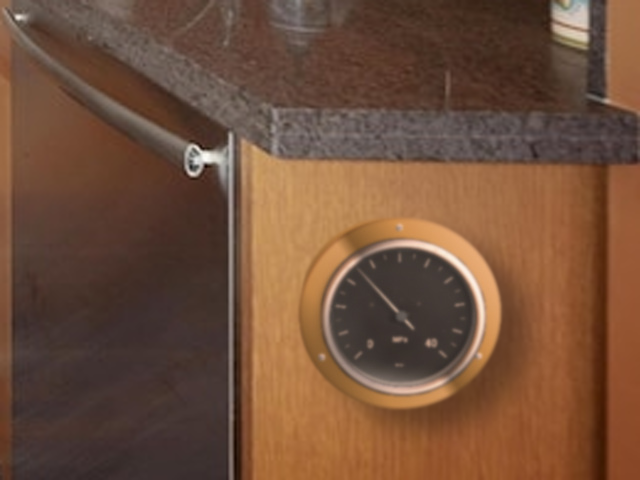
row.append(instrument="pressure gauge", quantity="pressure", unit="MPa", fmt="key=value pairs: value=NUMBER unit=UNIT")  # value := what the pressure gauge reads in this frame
value=14 unit=MPa
